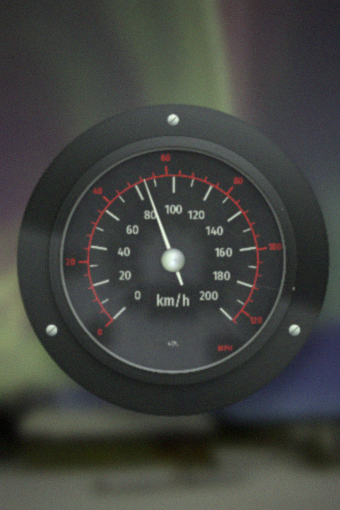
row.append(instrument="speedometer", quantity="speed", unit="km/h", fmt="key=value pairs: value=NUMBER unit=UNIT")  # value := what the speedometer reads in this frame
value=85 unit=km/h
